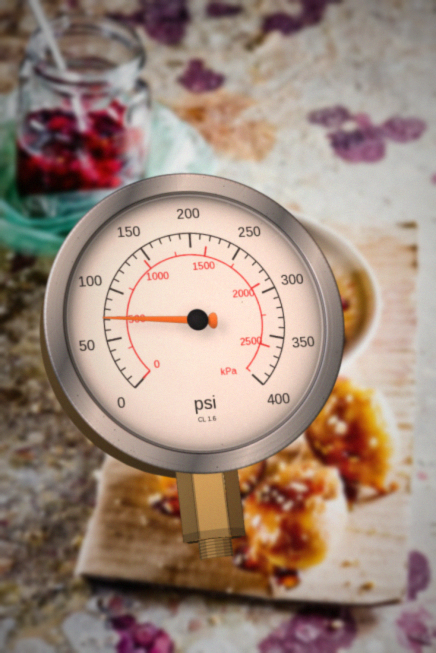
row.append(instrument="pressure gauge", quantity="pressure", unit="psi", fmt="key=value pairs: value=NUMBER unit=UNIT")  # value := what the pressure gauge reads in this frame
value=70 unit=psi
